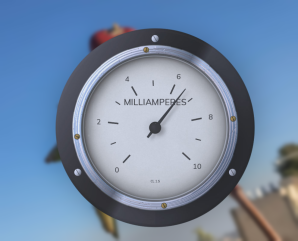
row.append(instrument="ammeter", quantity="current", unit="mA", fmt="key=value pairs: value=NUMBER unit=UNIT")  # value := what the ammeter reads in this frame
value=6.5 unit=mA
